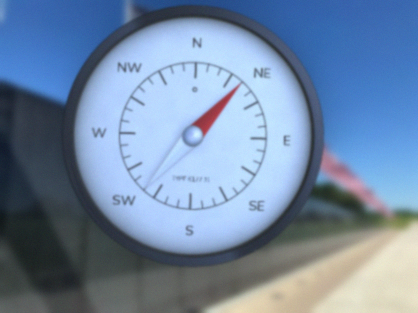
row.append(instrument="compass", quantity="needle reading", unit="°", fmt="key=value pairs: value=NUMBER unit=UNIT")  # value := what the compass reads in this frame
value=40 unit=°
